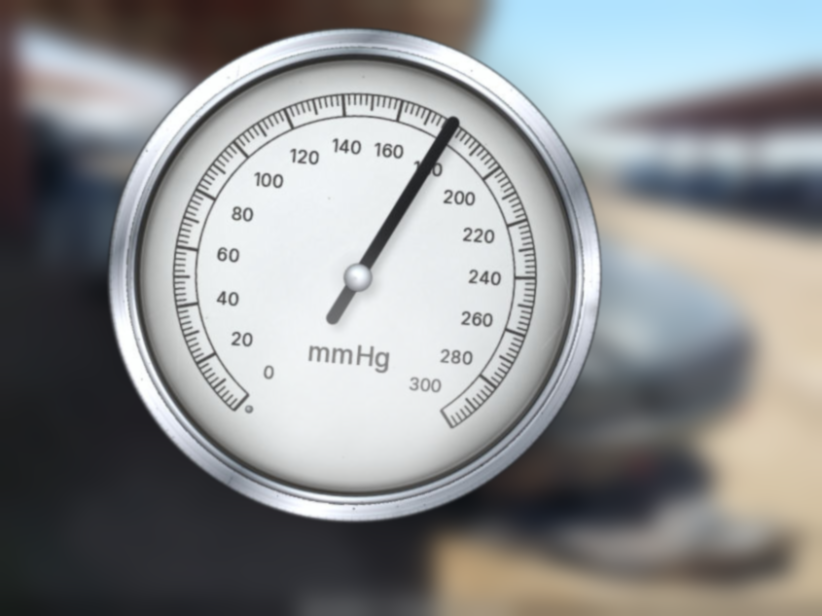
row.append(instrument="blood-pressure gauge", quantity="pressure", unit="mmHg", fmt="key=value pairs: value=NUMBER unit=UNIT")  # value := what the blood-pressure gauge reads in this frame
value=178 unit=mmHg
